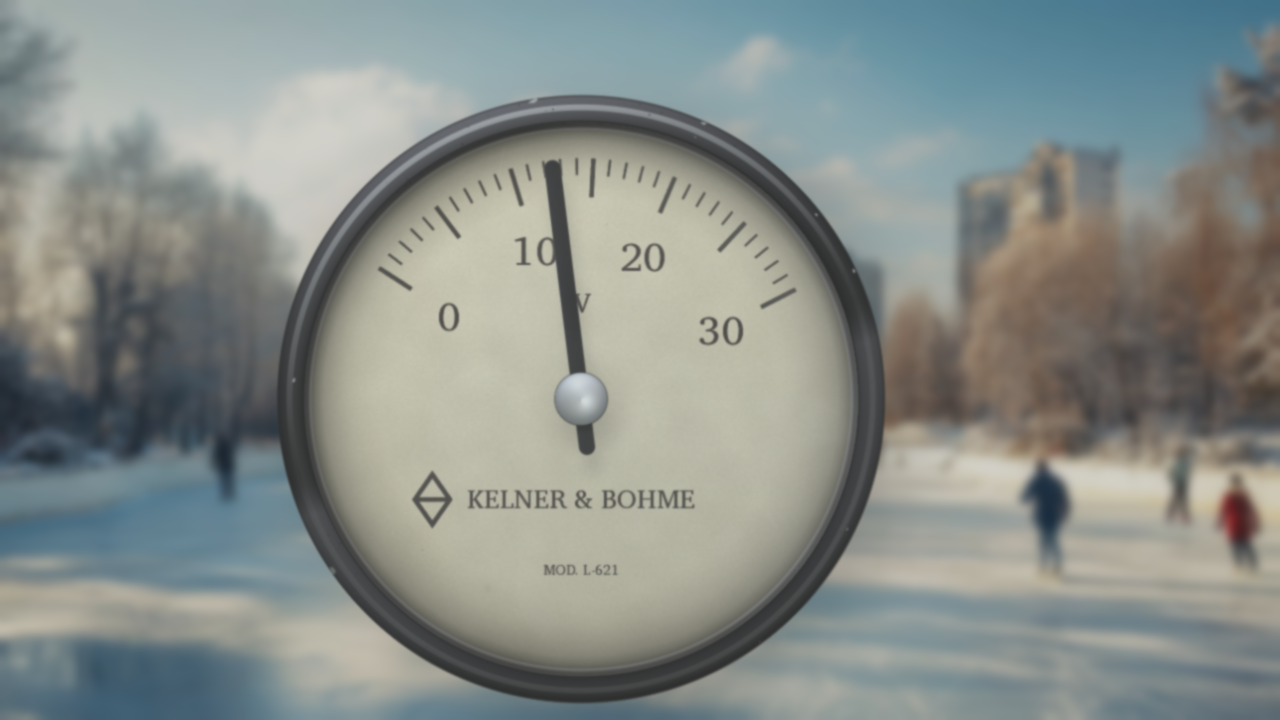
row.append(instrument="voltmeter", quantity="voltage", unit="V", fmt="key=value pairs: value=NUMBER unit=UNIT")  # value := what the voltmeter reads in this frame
value=12.5 unit=V
